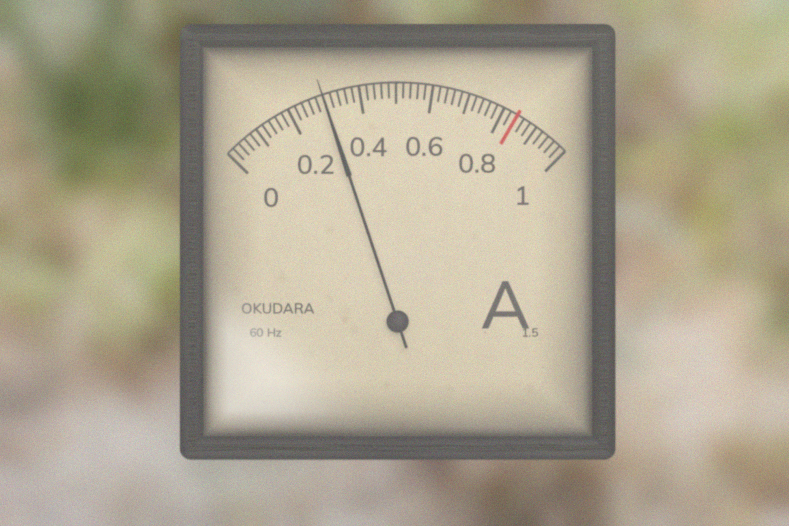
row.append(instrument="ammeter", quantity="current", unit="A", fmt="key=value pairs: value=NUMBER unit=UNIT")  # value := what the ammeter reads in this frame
value=0.3 unit=A
